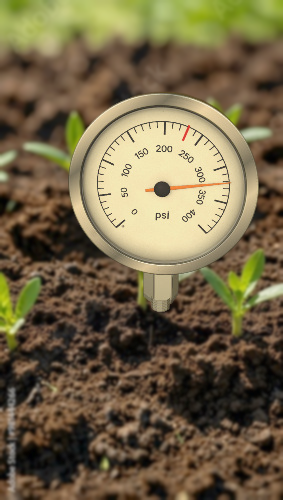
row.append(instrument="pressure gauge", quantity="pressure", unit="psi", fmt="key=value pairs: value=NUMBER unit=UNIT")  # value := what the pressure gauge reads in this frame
value=320 unit=psi
